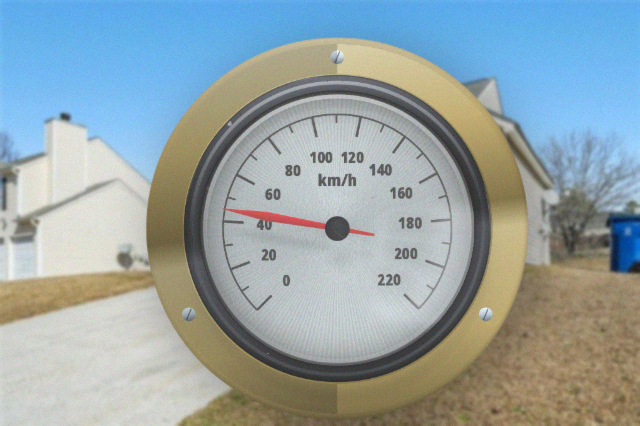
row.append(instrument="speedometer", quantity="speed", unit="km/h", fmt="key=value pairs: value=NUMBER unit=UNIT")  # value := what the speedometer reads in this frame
value=45 unit=km/h
